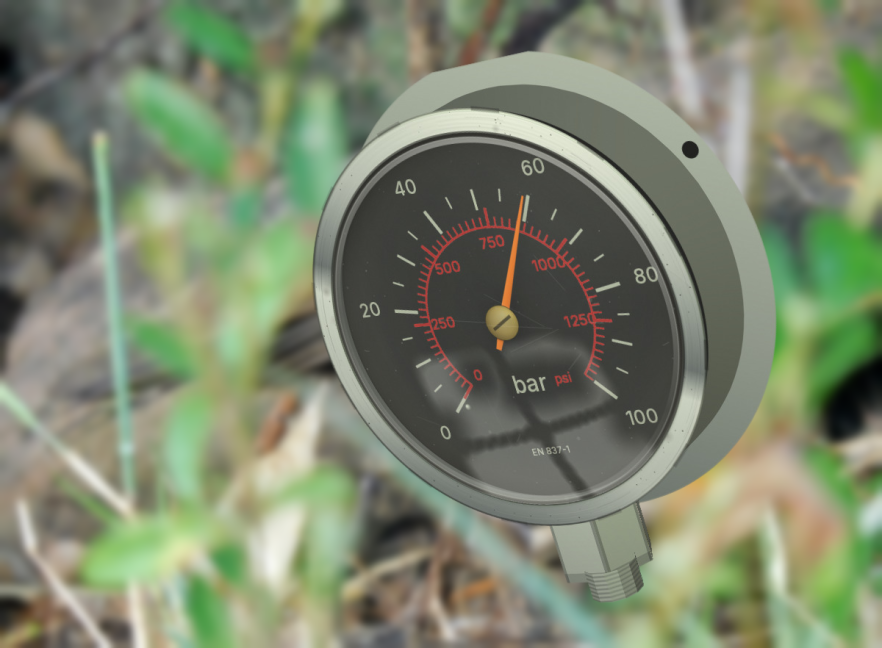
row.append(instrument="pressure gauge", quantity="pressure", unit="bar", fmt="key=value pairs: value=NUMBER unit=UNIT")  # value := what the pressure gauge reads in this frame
value=60 unit=bar
